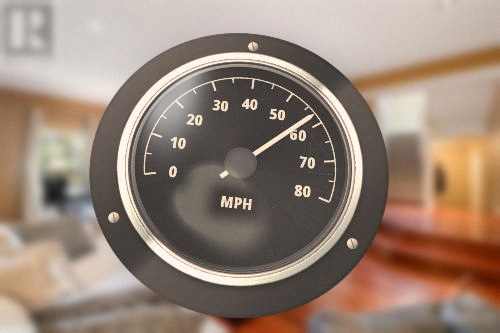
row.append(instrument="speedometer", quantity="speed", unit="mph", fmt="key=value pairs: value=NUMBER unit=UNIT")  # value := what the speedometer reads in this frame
value=57.5 unit=mph
